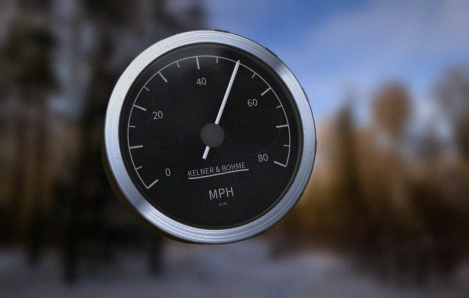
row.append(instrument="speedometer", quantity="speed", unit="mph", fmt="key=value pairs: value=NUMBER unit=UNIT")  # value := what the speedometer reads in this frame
value=50 unit=mph
